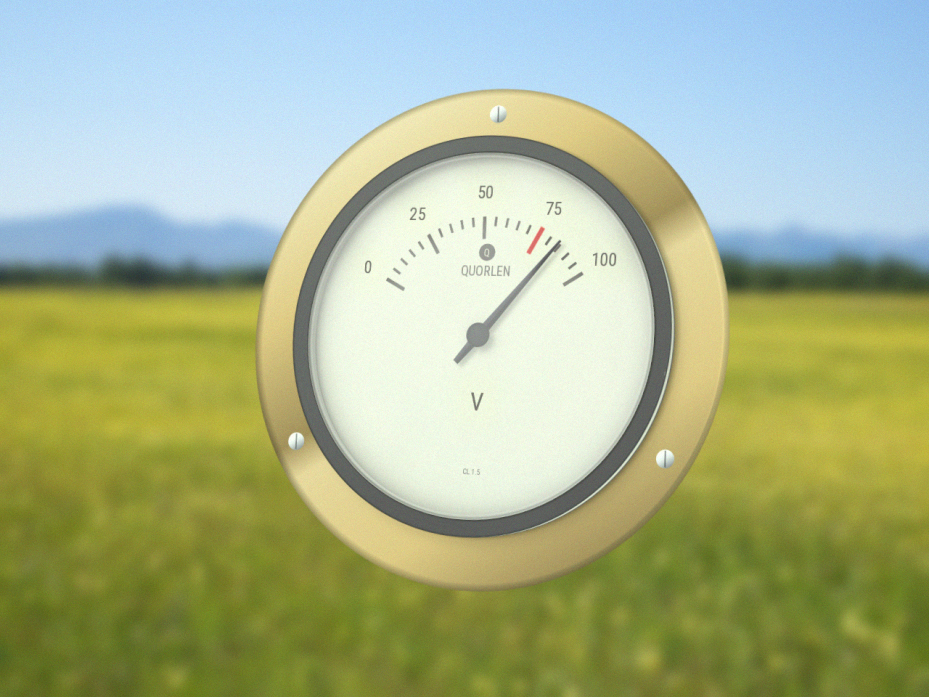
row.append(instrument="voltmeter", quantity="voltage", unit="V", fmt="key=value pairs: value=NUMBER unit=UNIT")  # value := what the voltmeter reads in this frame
value=85 unit=V
